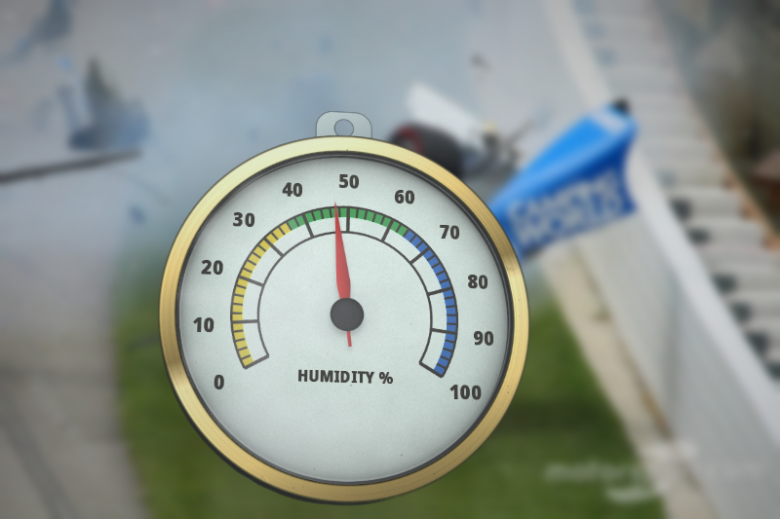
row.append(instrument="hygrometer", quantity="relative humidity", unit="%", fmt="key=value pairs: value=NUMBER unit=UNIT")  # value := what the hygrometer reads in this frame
value=47 unit=%
